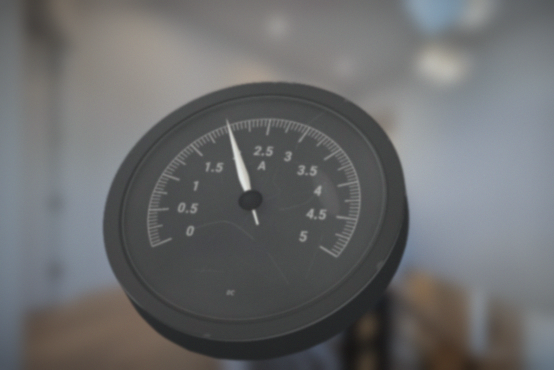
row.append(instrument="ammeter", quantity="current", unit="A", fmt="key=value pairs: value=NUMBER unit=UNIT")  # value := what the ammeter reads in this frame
value=2 unit=A
